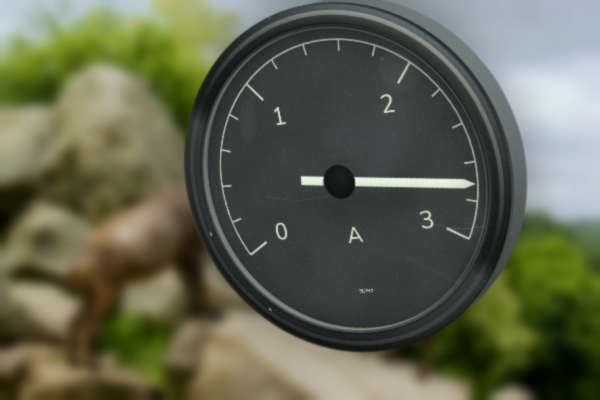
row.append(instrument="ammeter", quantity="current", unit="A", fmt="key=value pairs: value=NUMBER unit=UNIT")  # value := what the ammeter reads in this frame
value=2.7 unit=A
